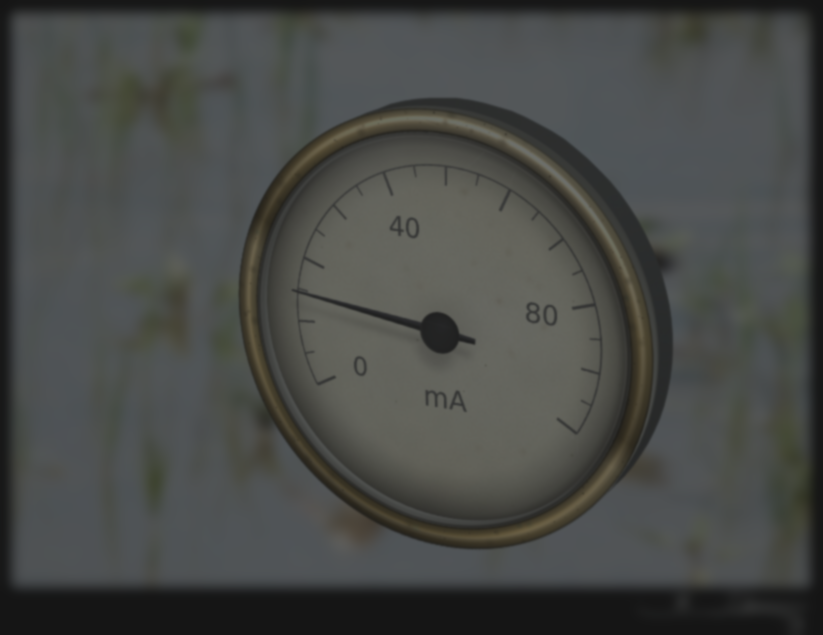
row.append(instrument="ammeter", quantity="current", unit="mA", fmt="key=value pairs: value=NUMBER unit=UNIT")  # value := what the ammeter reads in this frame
value=15 unit=mA
